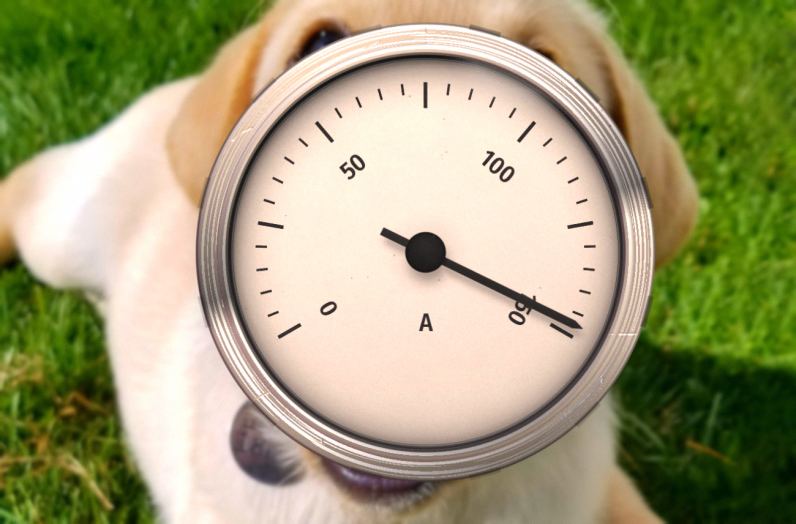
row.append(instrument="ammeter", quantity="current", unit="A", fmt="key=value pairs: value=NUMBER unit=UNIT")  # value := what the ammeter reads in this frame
value=147.5 unit=A
